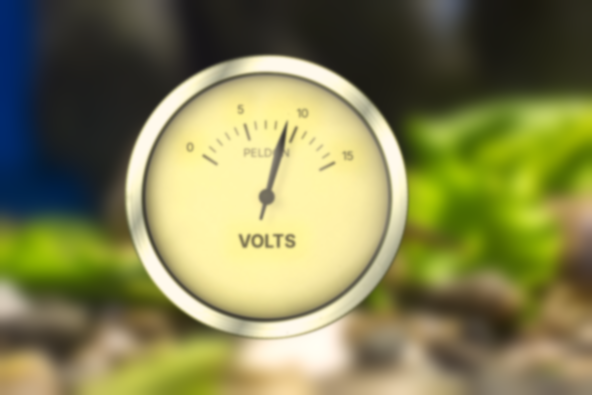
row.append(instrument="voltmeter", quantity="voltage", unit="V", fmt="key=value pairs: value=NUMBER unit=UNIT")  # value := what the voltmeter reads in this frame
value=9 unit=V
